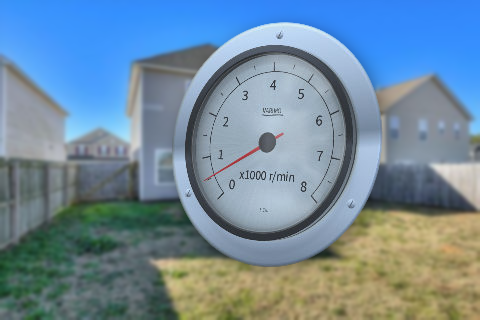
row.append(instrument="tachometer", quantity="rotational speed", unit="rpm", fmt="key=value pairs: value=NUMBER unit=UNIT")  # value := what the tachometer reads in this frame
value=500 unit=rpm
